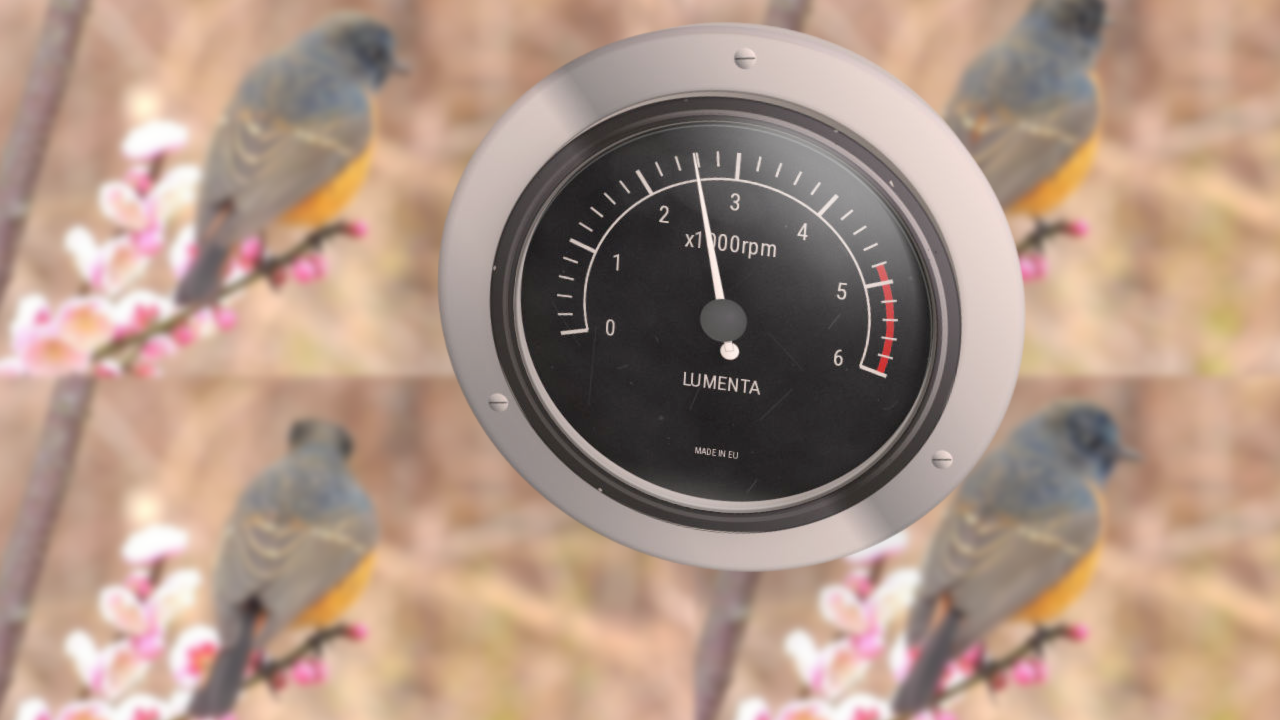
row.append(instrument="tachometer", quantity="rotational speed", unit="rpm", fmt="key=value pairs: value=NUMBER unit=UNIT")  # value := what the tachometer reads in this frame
value=2600 unit=rpm
